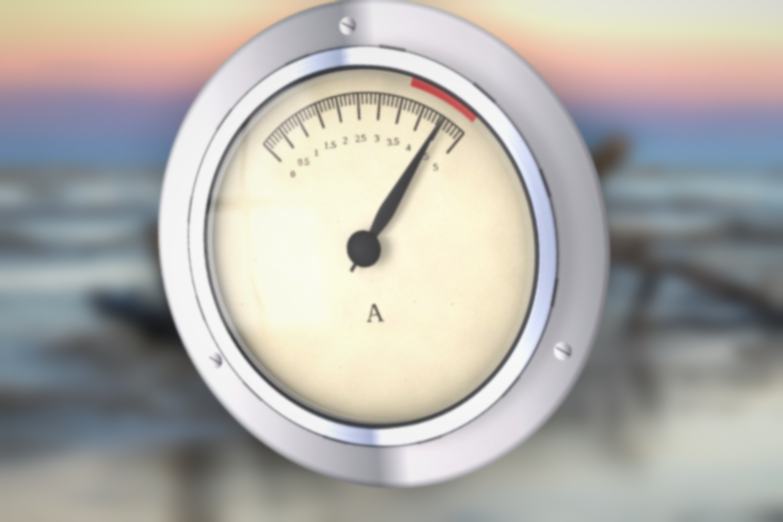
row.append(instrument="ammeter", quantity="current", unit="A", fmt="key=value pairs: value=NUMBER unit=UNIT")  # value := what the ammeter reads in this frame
value=4.5 unit=A
